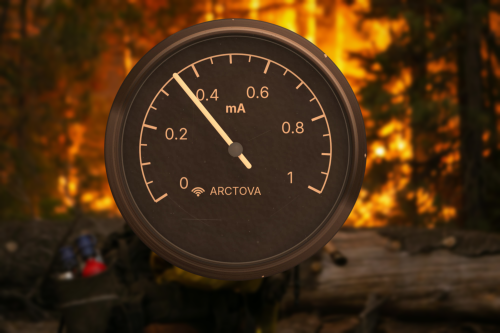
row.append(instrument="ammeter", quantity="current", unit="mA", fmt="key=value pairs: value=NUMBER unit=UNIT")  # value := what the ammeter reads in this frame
value=0.35 unit=mA
